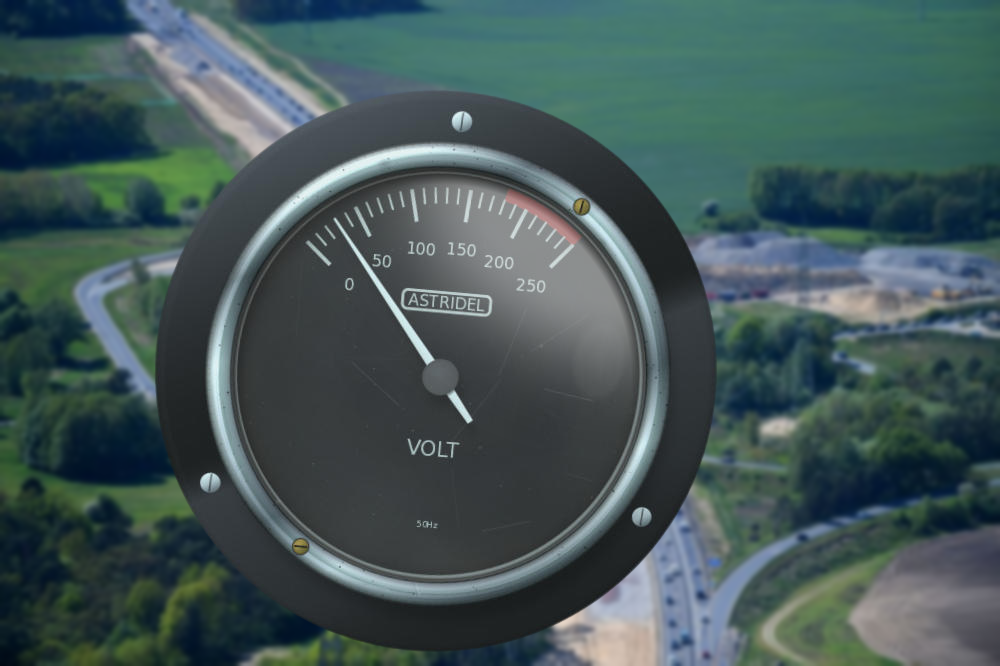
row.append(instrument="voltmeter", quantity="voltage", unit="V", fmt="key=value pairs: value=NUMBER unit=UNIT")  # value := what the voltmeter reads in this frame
value=30 unit=V
